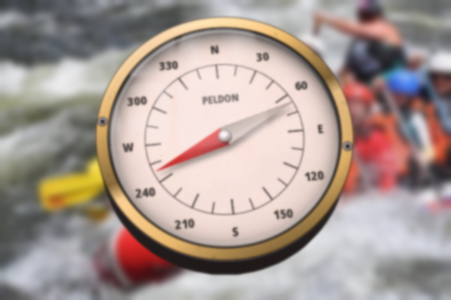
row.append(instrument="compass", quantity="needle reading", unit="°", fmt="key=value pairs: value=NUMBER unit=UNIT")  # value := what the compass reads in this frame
value=247.5 unit=°
